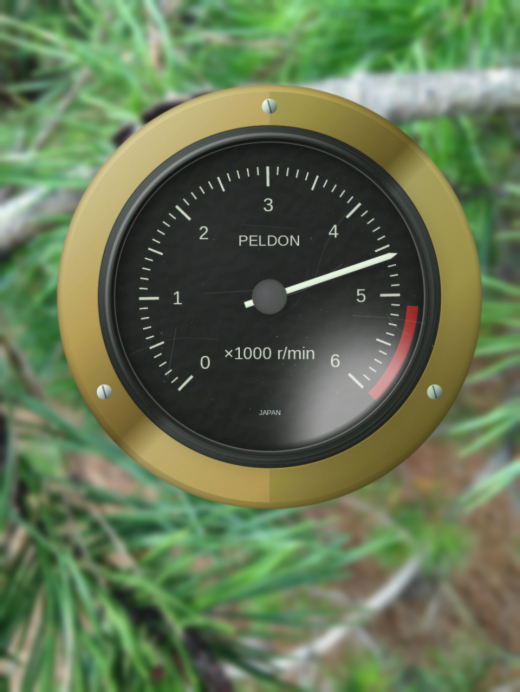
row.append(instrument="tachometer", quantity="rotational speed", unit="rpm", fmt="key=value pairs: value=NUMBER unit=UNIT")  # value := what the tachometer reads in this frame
value=4600 unit=rpm
